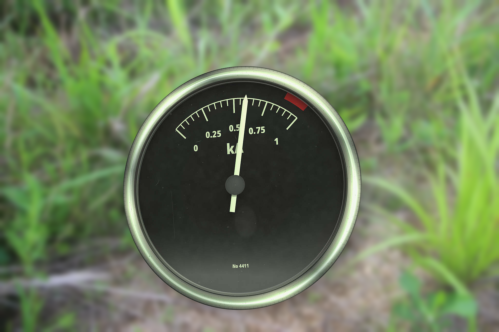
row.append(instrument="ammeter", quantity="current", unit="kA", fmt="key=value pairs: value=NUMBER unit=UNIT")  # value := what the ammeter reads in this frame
value=0.6 unit=kA
